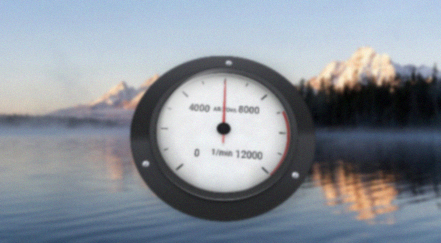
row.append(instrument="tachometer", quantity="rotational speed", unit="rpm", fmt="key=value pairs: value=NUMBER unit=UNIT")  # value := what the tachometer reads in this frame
value=6000 unit=rpm
